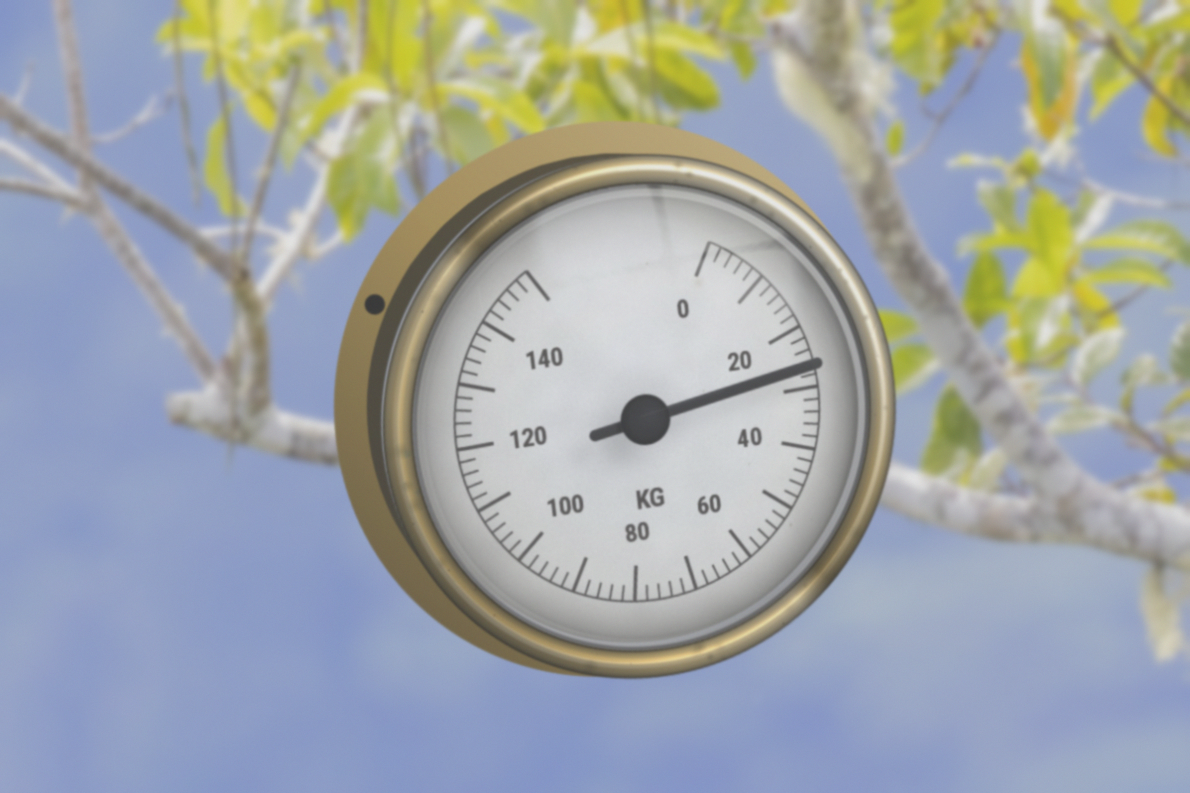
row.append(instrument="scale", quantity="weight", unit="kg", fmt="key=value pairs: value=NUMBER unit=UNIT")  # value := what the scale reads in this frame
value=26 unit=kg
